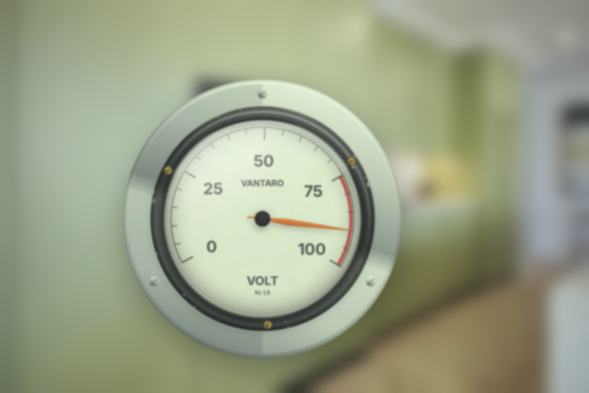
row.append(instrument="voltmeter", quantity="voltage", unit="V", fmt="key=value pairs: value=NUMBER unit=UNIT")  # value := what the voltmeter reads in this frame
value=90 unit=V
